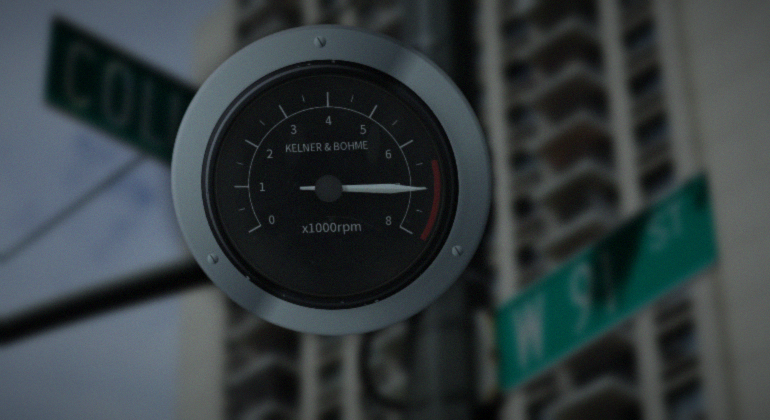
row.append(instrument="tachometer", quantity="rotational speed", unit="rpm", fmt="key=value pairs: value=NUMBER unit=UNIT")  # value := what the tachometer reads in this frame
value=7000 unit=rpm
